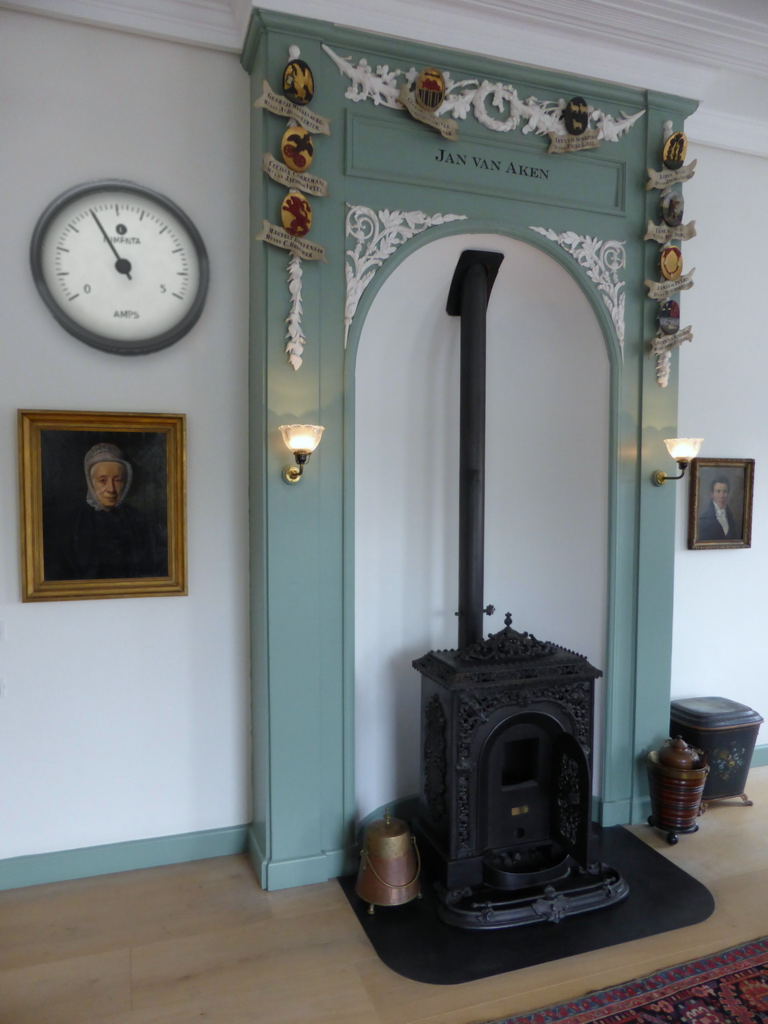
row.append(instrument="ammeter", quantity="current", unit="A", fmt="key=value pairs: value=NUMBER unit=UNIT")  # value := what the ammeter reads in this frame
value=2 unit=A
